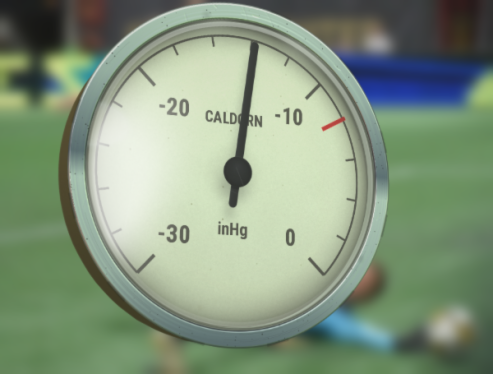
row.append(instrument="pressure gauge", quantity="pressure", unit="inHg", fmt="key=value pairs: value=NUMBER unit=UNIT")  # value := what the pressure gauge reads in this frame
value=-14 unit=inHg
